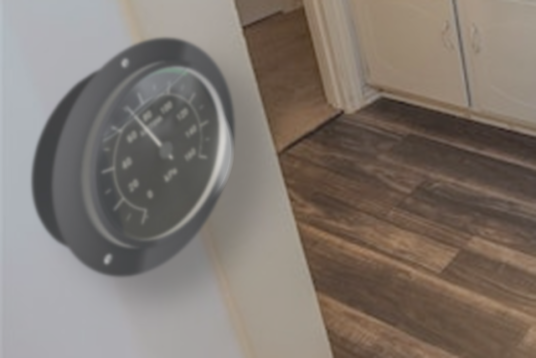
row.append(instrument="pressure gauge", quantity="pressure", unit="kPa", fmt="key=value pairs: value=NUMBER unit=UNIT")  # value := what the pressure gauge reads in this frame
value=70 unit=kPa
